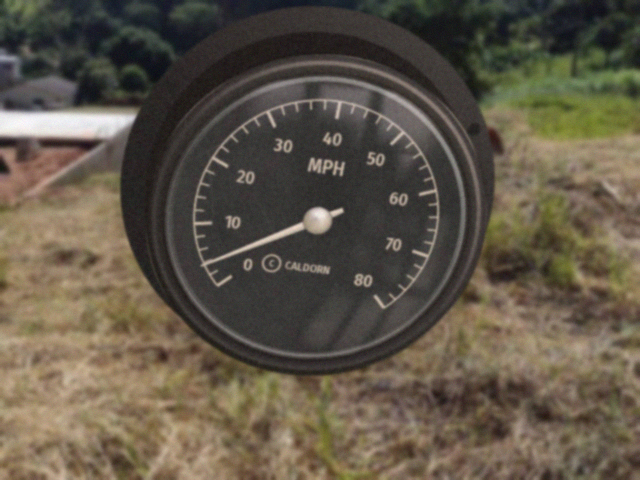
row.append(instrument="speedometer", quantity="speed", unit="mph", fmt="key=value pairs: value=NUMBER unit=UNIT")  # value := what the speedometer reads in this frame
value=4 unit=mph
